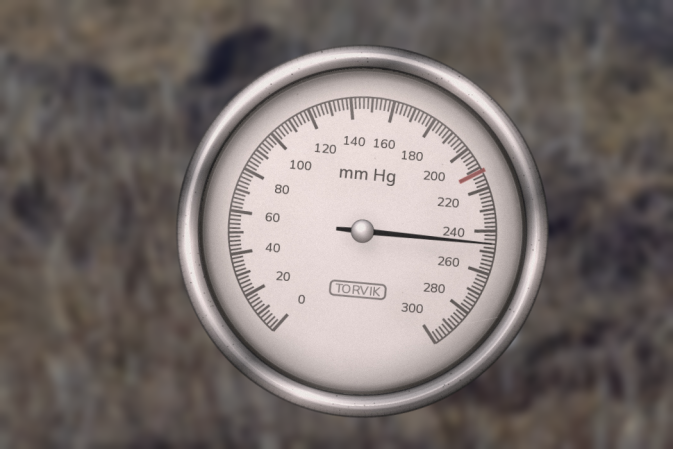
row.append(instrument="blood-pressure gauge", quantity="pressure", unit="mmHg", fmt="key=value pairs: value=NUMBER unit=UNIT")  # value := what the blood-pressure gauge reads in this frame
value=246 unit=mmHg
